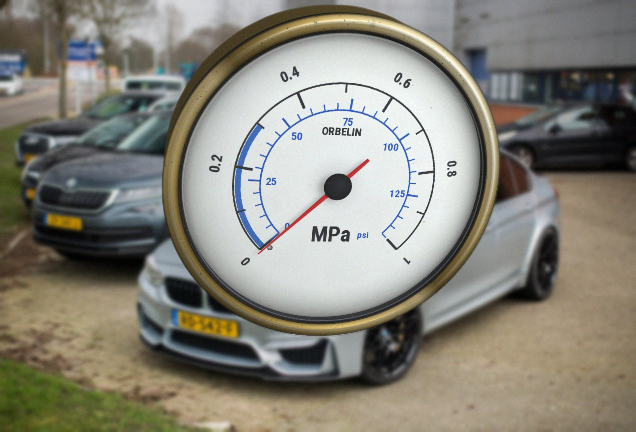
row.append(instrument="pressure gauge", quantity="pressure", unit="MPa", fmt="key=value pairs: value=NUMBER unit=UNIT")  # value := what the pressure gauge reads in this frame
value=0 unit=MPa
